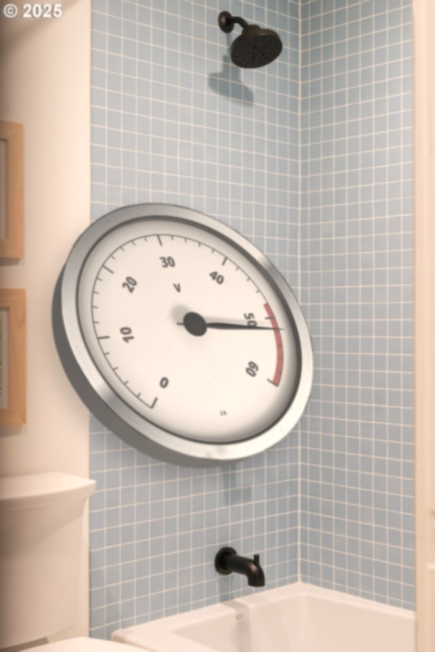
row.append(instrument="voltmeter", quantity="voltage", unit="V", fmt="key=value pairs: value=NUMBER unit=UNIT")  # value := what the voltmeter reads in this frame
value=52 unit=V
